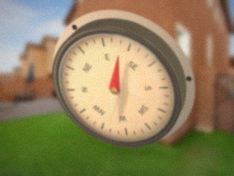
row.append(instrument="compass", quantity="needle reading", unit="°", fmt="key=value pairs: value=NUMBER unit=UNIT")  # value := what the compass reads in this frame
value=110 unit=°
